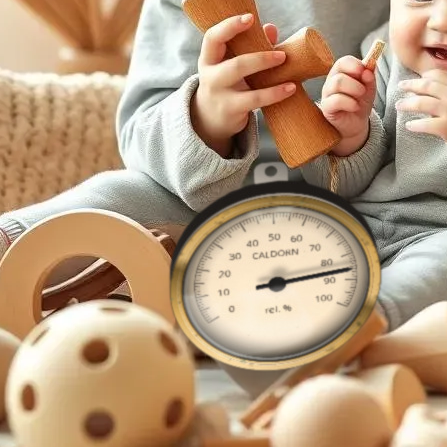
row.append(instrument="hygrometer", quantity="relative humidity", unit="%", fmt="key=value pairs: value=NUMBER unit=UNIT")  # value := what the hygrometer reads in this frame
value=85 unit=%
